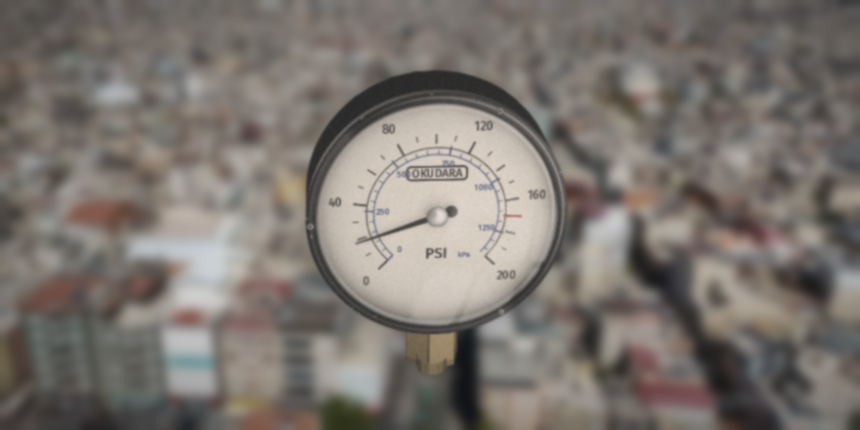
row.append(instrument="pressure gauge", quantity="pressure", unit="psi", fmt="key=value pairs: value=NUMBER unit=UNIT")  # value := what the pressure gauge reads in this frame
value=20 unit=psi
